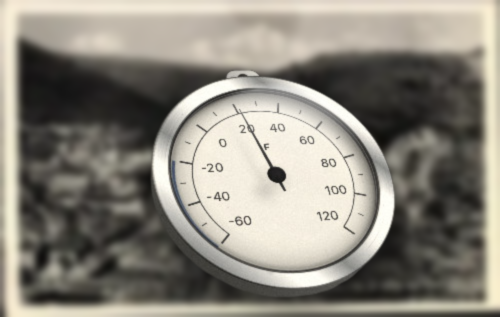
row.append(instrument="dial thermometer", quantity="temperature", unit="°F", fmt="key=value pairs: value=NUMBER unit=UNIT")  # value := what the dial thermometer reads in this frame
value=20 unit=°F
